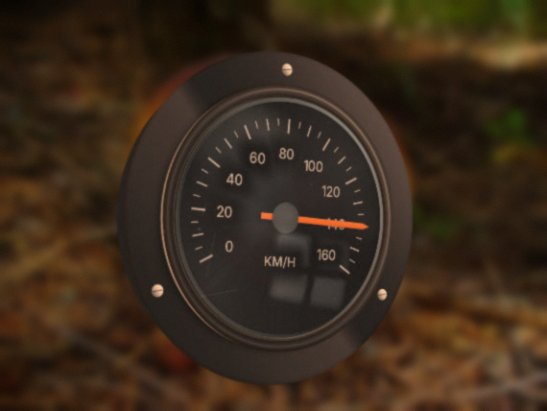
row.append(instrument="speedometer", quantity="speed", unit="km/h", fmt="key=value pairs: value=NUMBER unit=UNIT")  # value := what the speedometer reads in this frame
value=140 unit=km/h
